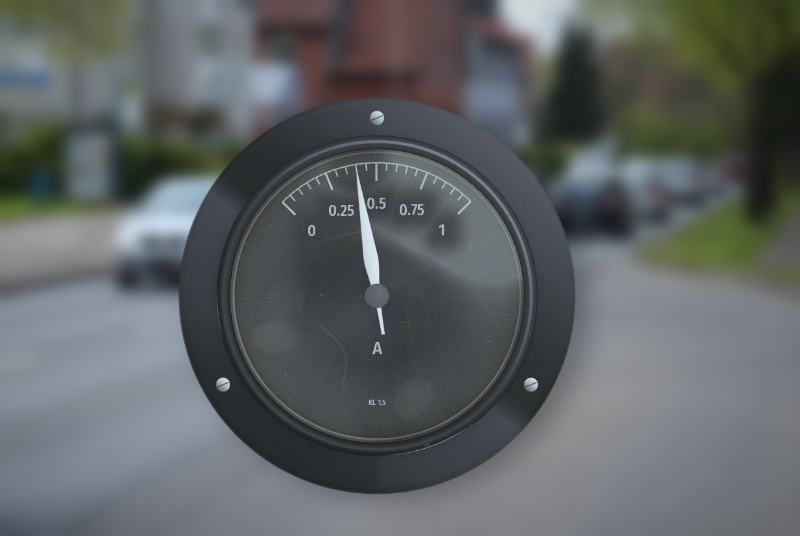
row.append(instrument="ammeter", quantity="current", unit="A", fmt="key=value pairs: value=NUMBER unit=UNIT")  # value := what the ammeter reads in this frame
value=0.4 unit=A
